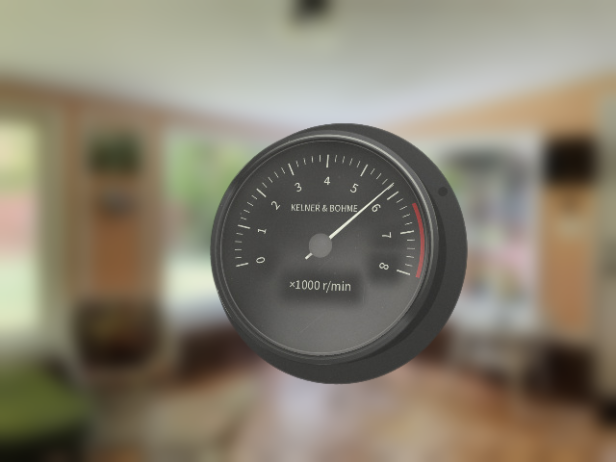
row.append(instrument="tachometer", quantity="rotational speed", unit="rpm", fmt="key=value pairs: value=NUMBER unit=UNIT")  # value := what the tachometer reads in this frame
value=5800 unit=rpm
